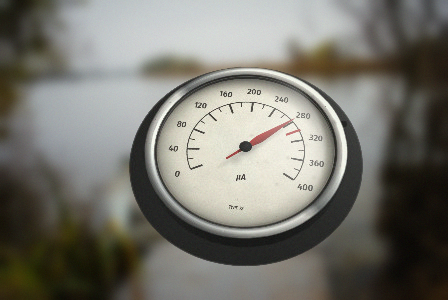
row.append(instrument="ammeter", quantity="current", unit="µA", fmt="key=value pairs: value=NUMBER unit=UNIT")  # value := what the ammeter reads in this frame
value=280 unit=µA
